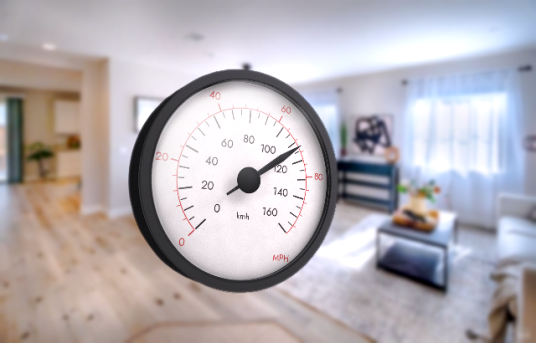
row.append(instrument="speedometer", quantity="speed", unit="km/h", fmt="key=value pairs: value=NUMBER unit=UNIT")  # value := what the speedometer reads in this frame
value=112.5 unit=km/h
